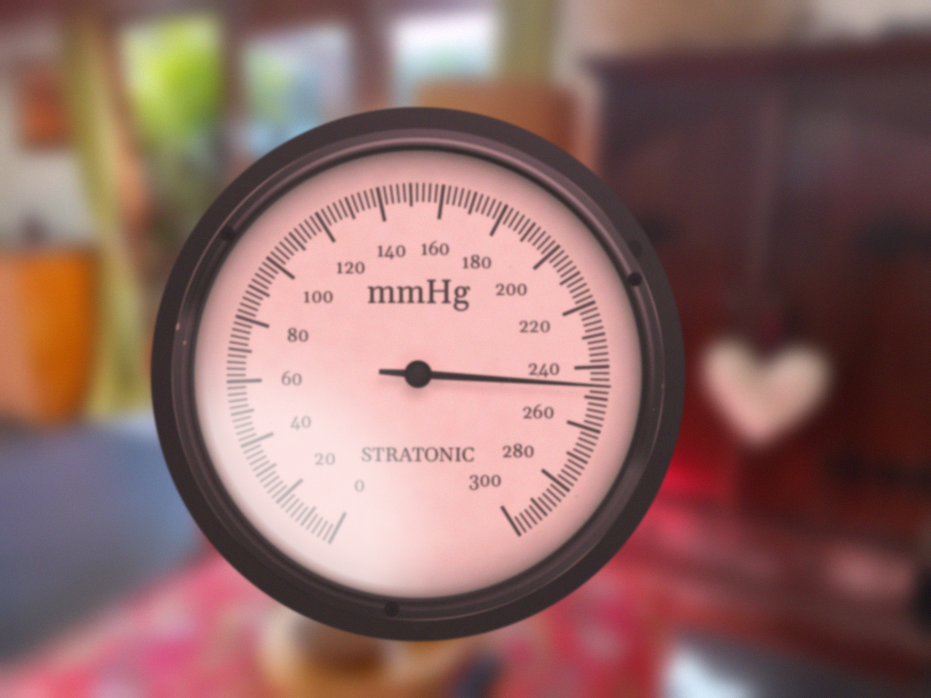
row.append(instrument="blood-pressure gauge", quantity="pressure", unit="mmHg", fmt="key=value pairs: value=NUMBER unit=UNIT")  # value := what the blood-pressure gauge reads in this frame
value=246 unit=mmHg
